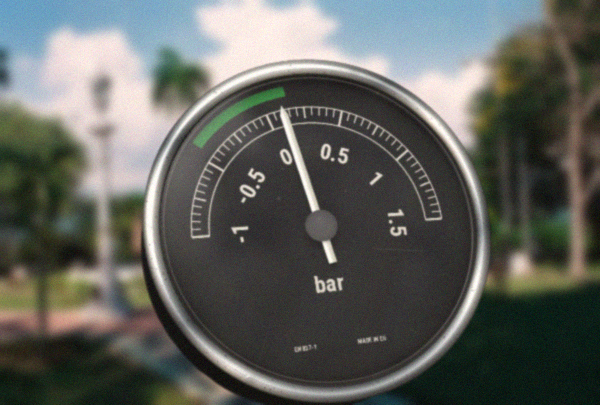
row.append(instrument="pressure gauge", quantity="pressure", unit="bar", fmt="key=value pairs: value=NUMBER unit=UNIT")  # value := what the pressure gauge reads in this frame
value=0.1 unit=bar
